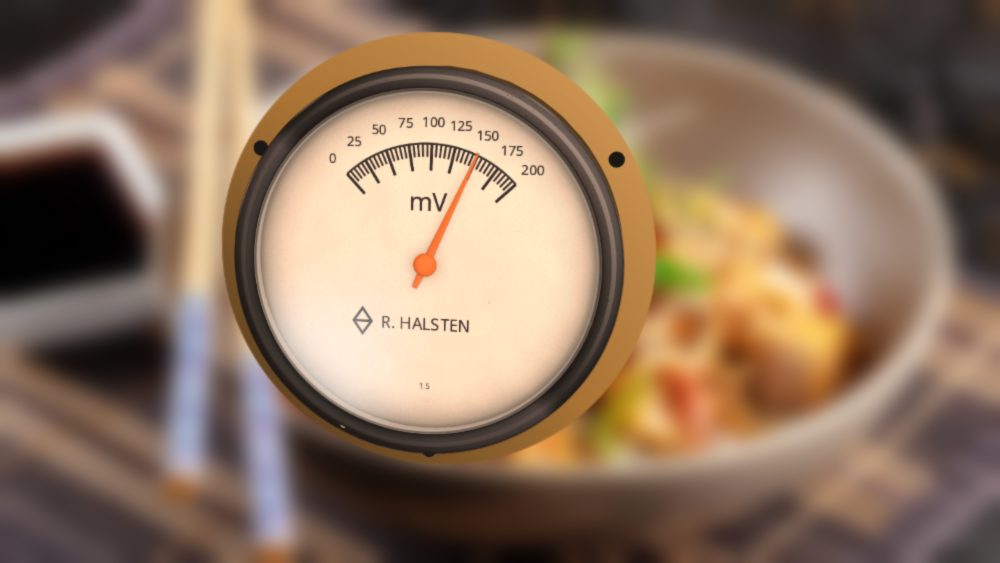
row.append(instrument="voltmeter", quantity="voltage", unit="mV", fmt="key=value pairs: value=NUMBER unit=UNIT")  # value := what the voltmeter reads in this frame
value=150 unit=mV
